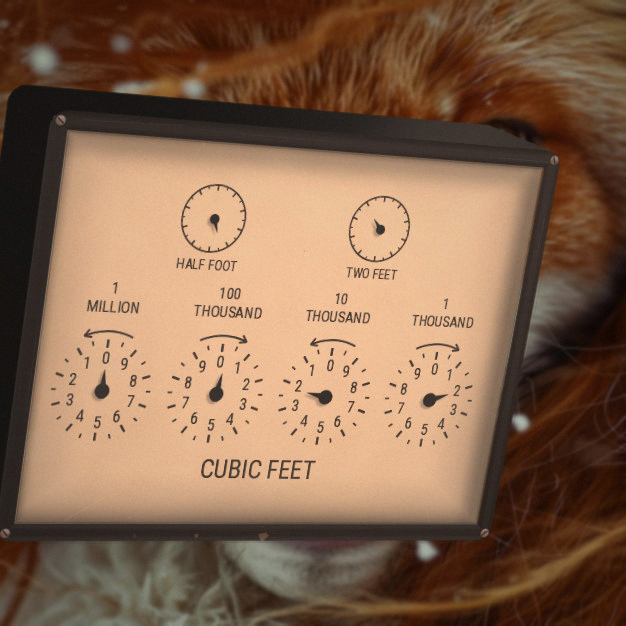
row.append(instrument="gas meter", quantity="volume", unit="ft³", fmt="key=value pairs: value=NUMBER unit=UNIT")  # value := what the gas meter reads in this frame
value=2200 unit=ft³
